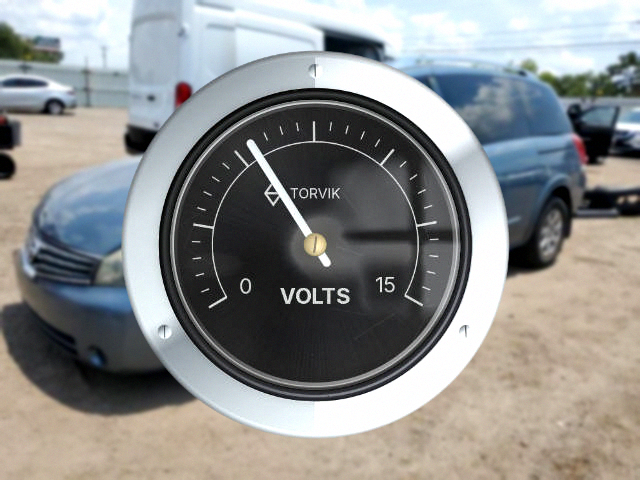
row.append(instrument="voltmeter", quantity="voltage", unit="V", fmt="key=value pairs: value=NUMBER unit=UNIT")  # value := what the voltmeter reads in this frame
value=5.5 unit=V
